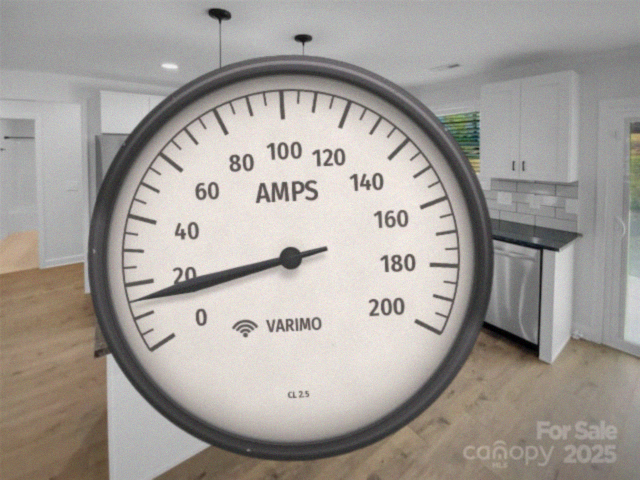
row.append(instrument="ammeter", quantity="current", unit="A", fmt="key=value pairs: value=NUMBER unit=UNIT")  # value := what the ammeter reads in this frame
value=15 unit=A
